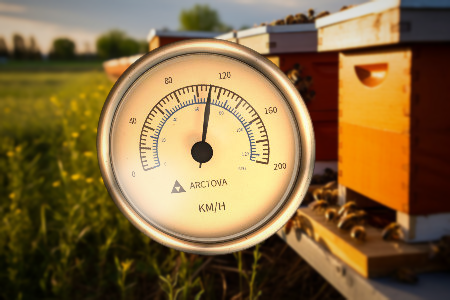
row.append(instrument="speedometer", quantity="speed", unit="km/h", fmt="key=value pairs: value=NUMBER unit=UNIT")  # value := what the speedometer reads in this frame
value=112 unit=km/h
